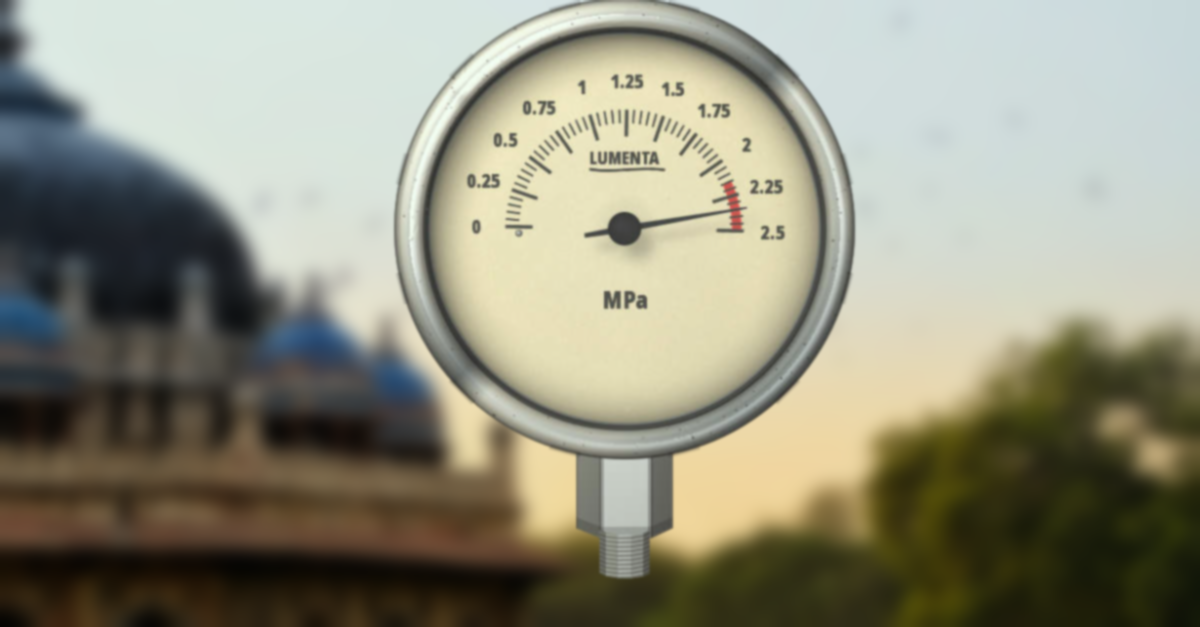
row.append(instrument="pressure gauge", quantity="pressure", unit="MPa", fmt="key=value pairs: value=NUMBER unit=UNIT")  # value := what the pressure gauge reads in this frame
value=2.35 unit=MPa
